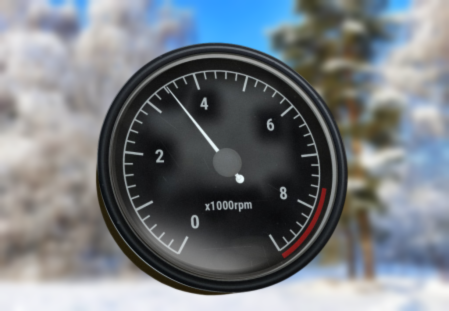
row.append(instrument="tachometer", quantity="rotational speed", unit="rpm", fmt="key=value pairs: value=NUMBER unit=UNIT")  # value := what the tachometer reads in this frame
value=3400 unit=rpm
